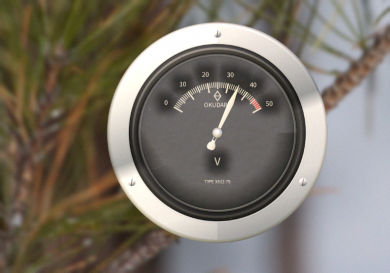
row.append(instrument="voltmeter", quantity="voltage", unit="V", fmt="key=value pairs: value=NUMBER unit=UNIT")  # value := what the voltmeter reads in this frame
value=35 unit=V
